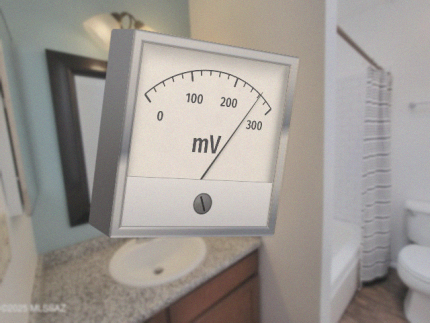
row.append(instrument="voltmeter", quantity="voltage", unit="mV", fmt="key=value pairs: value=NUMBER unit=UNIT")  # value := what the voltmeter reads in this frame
value=260 unit=mV
